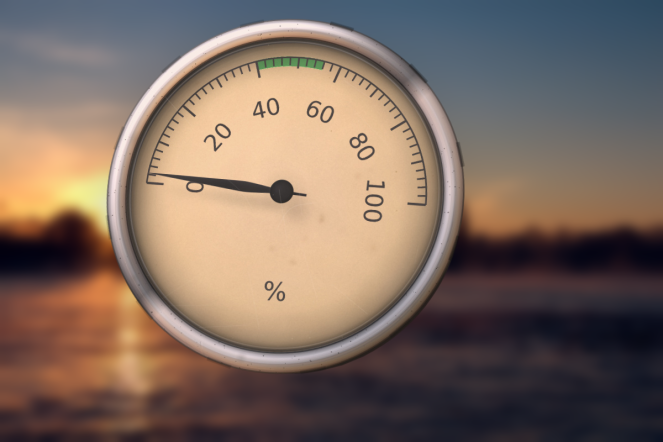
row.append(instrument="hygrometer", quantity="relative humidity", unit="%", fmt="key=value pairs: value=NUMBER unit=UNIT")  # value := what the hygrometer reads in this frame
value=2 unit=%
